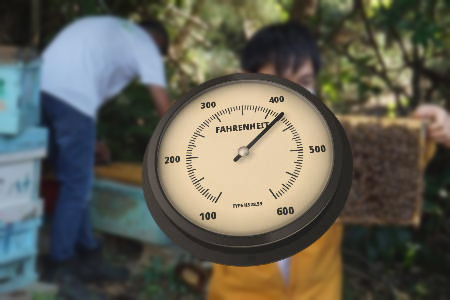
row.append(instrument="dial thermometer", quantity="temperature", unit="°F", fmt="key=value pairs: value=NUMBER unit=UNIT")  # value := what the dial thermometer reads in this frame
value=425 unit=°F
